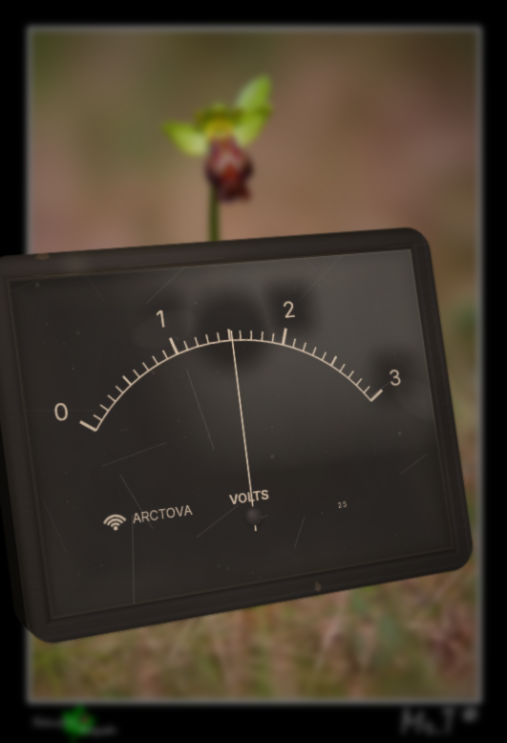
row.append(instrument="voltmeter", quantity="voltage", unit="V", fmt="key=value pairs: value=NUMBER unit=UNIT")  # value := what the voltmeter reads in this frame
value=1.5 unit=V
